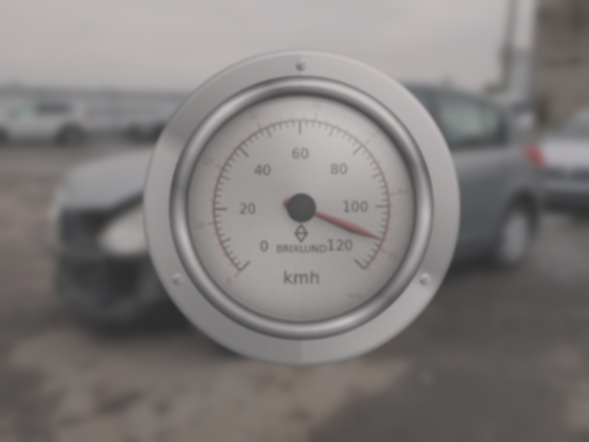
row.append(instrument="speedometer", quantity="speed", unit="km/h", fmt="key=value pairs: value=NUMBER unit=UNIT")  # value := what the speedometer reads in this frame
value=110 unit=km/h
